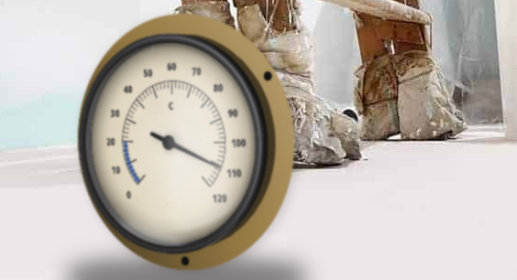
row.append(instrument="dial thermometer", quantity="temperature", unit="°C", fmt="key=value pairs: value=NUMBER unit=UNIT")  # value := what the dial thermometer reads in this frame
value=110 unit=°C
